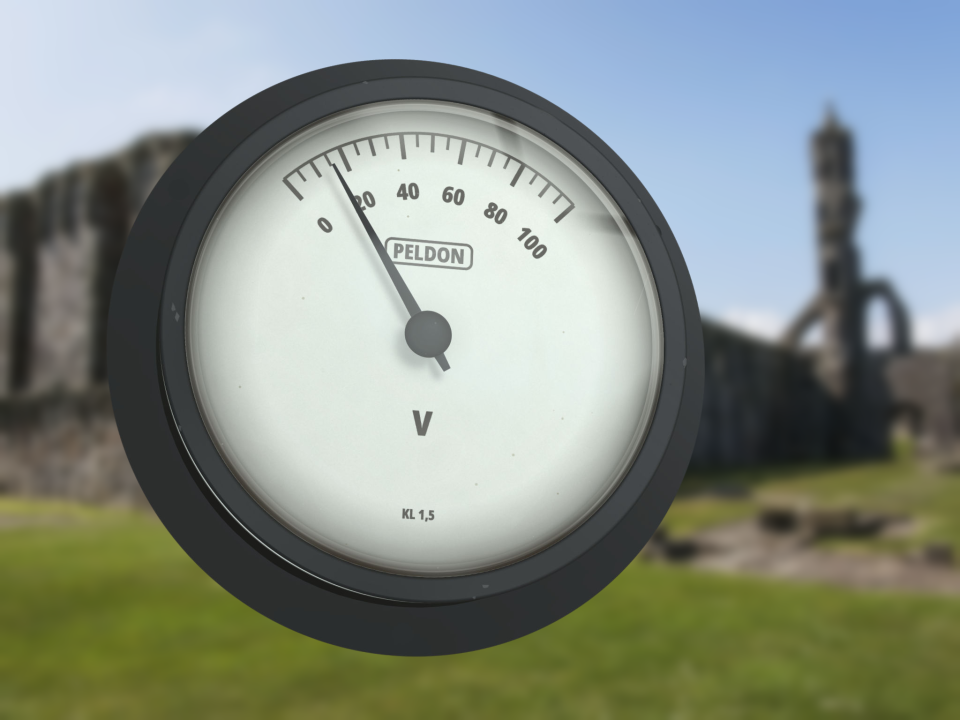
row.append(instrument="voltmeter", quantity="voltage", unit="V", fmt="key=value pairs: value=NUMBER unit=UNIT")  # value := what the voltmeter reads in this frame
value=15 unit=V
